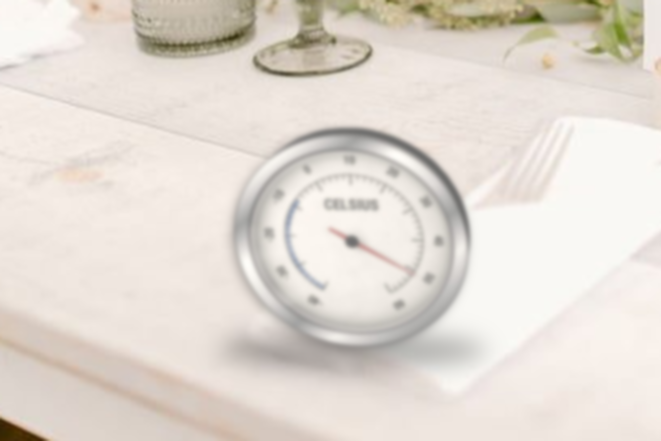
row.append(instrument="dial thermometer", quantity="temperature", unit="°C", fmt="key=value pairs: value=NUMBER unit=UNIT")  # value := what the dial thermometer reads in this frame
value=50 unit=°C
